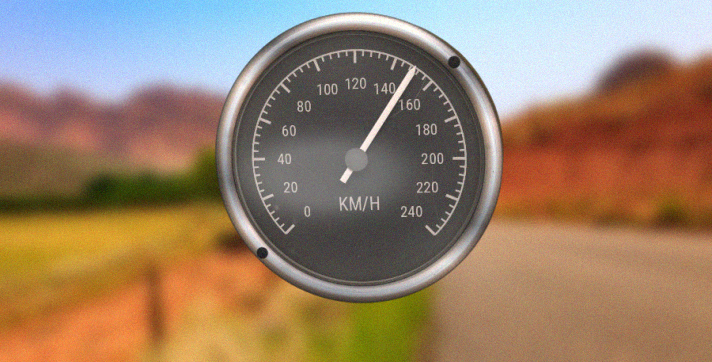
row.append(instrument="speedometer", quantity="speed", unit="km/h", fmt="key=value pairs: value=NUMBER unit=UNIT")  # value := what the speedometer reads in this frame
value=150 unit=km/h
